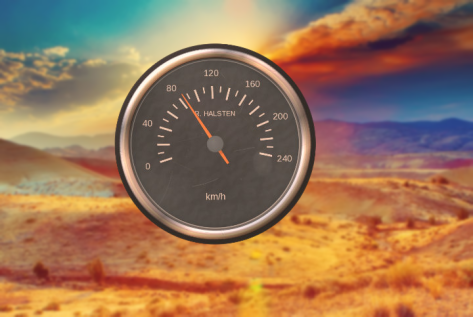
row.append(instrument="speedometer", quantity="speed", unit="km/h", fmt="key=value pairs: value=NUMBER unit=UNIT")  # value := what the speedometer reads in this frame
value=85 unit=km/h
